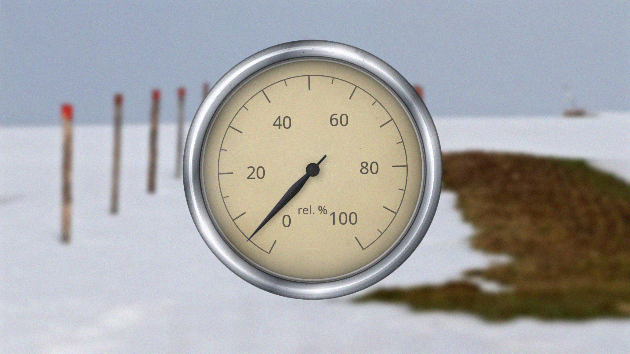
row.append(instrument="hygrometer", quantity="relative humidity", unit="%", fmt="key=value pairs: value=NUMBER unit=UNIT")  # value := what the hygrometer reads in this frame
value=5 unit=%
